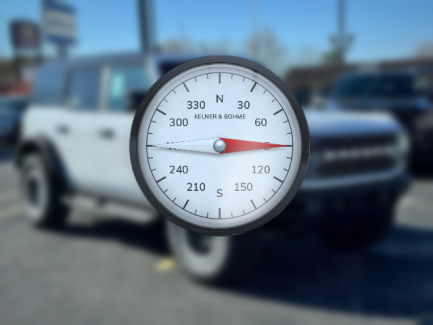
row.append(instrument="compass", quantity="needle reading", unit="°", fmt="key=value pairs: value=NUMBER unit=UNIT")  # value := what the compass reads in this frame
value=90 unit=°
